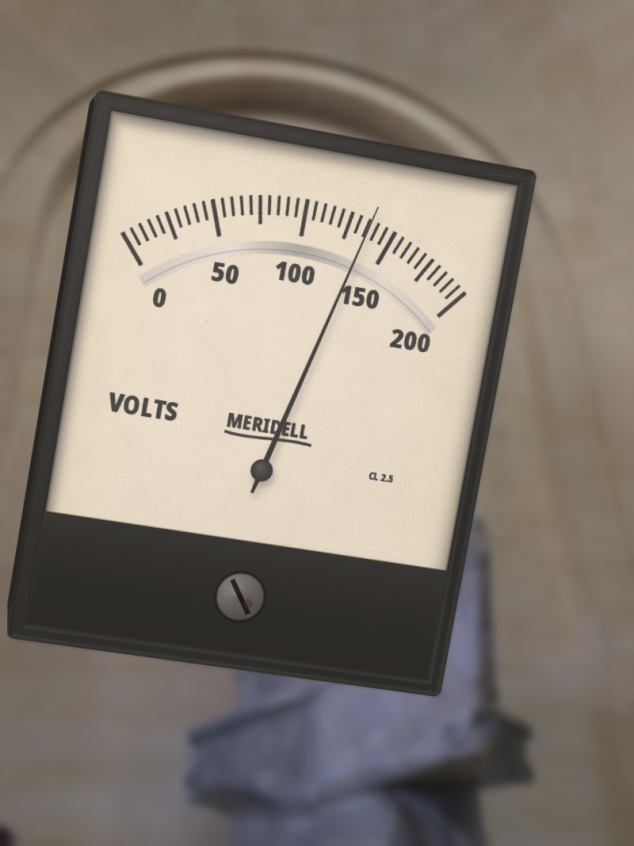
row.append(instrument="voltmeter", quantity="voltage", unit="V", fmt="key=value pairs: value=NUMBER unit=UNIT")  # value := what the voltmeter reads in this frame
value=135 unit=V
